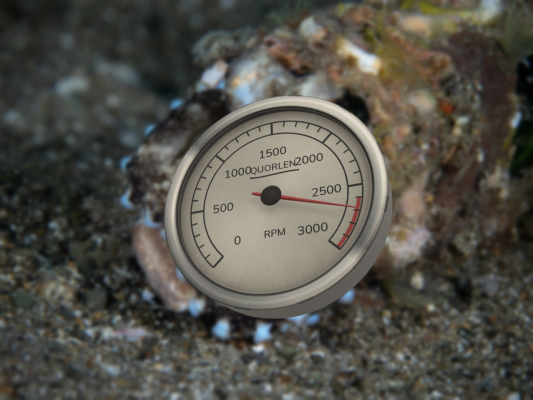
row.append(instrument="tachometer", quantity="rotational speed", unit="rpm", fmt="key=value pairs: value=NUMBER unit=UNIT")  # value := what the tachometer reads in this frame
value=2700 unit=rpm
